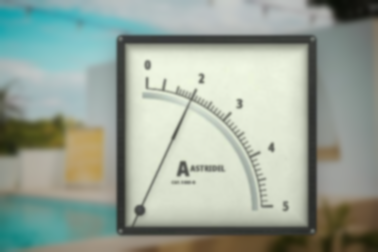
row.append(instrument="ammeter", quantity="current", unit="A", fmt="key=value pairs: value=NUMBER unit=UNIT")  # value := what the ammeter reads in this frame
value=2 unit=A
